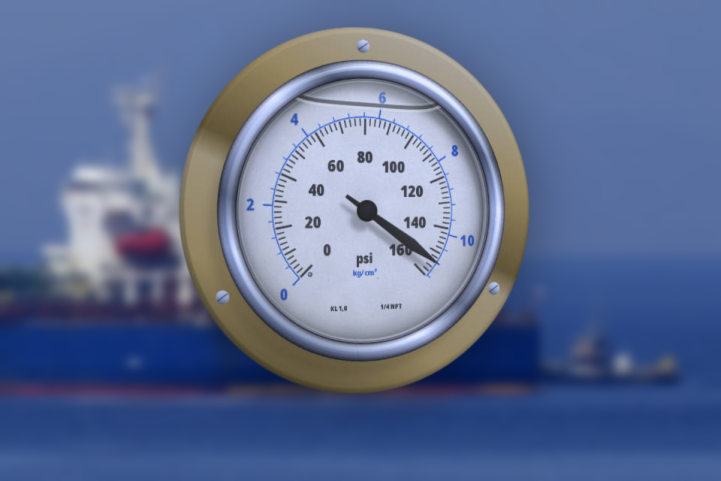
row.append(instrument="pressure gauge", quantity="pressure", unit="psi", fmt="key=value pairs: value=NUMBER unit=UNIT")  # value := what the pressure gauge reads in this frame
value=154 unit=psi
